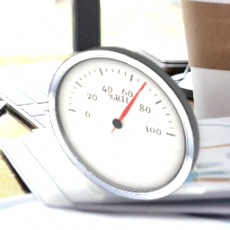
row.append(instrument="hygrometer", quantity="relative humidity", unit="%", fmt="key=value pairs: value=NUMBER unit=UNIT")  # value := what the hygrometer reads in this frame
value=68 unit=%
